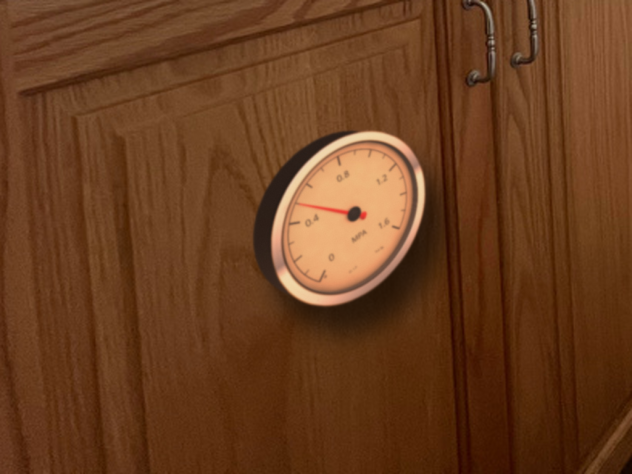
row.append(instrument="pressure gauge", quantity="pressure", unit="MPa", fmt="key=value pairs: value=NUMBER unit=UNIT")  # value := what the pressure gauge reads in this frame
value=0.5 unit=MPa
